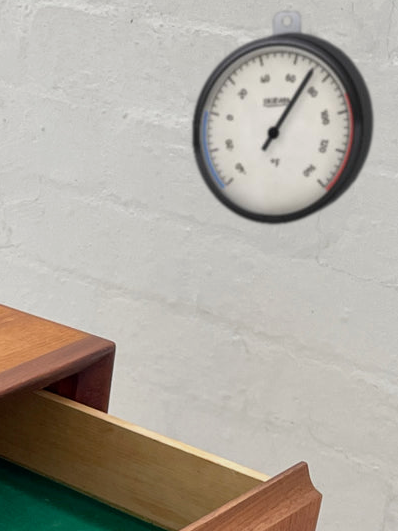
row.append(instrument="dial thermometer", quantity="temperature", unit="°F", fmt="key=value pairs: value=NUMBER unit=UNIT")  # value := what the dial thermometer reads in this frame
value=72 unit=°F
